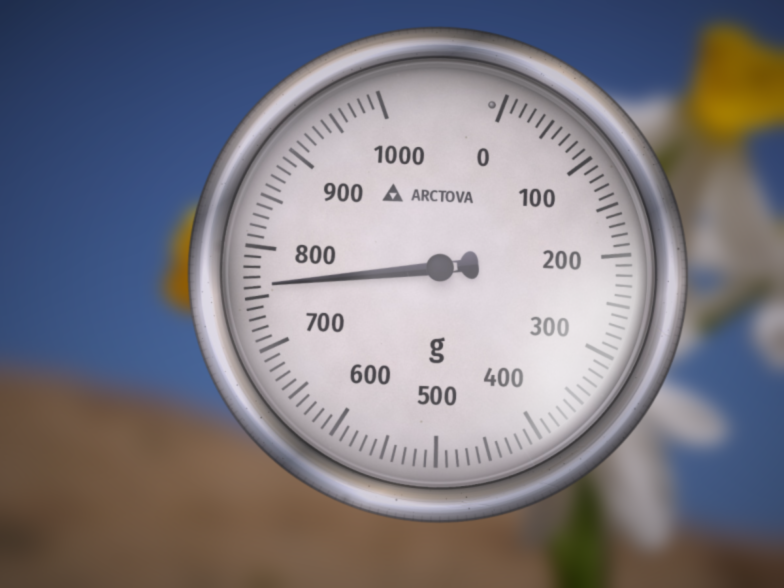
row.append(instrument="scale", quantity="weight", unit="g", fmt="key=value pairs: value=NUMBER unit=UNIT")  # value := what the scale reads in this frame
value=760 unit=g
